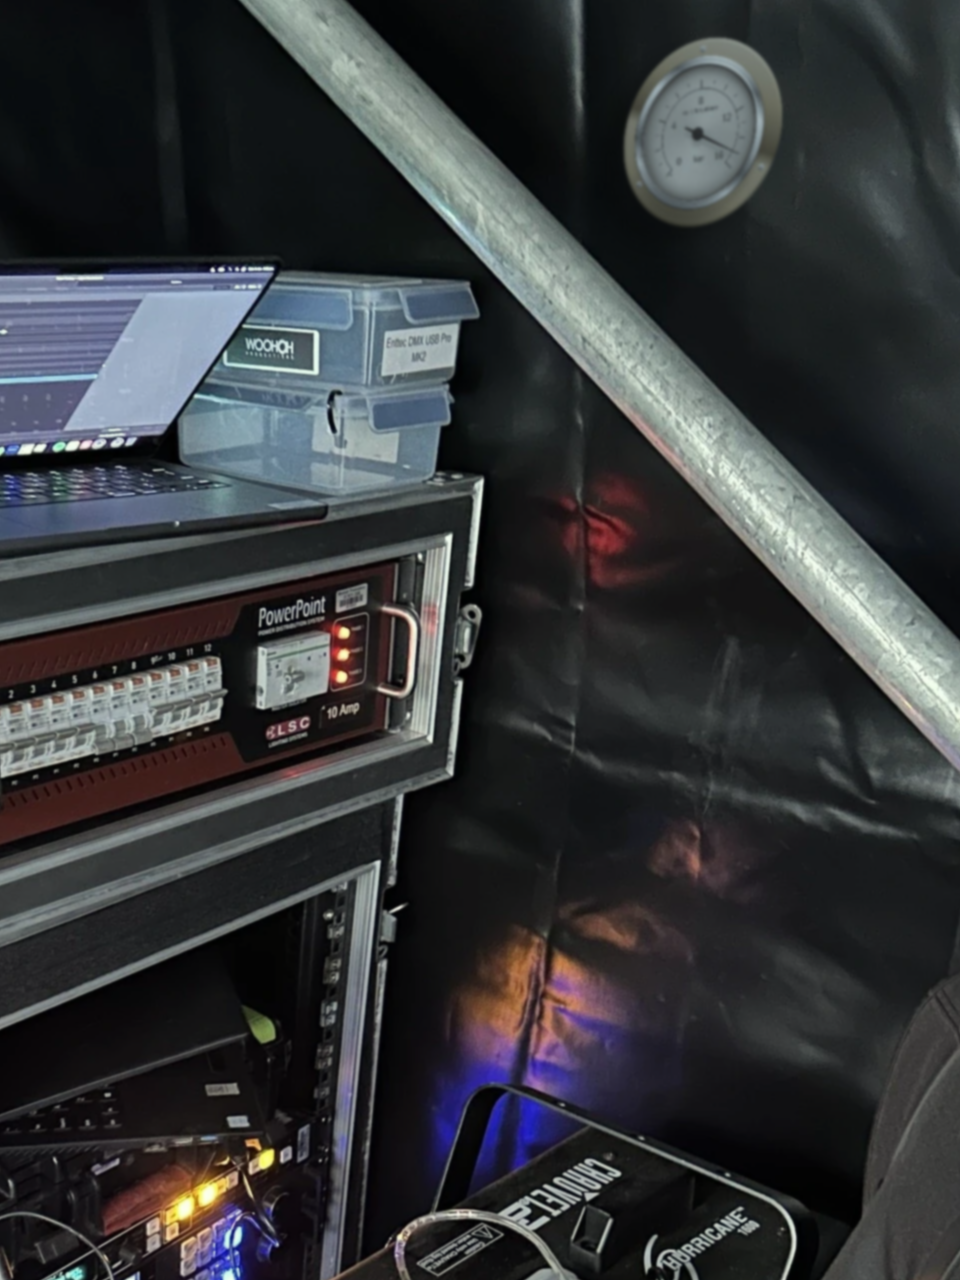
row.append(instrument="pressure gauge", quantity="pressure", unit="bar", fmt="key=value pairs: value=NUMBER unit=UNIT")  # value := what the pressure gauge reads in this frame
value=15 unit=bar
